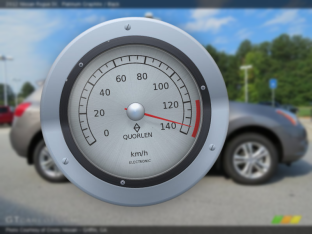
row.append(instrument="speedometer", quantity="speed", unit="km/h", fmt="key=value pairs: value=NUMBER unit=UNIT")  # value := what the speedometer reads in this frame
value=135 unit=km/h
